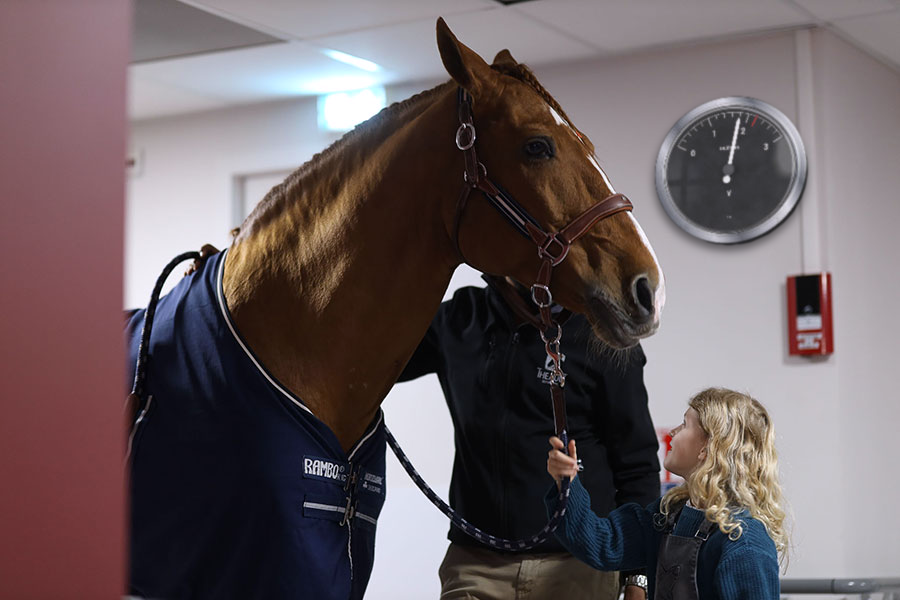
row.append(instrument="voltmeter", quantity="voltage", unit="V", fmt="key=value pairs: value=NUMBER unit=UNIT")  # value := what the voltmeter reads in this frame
value=1.8 unit=V
